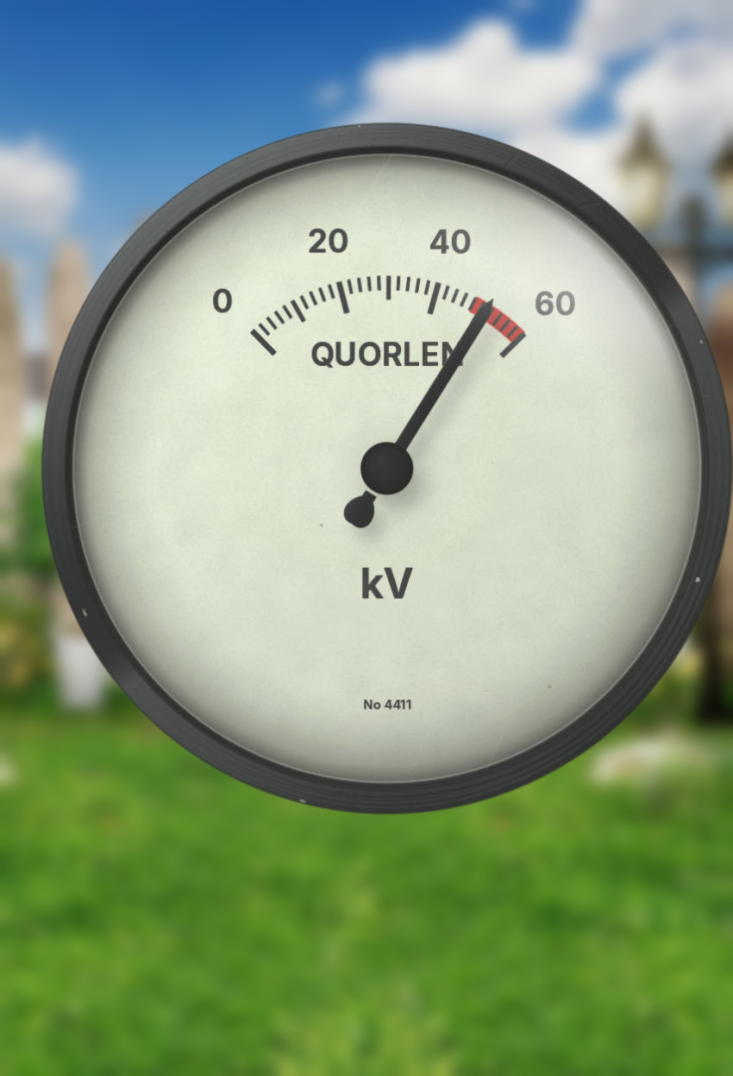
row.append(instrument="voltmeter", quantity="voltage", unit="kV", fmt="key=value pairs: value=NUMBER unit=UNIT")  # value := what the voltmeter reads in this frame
value=51 unit=kV
